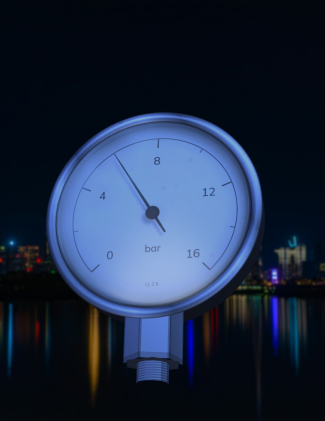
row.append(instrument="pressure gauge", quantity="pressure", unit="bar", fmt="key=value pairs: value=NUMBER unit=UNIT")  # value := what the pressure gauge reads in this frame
value=6 unit=bar
